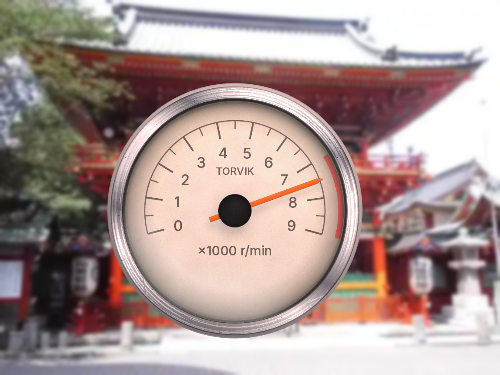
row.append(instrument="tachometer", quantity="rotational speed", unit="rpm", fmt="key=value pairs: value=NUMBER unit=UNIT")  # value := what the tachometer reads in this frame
value=7500 unit=rpm
